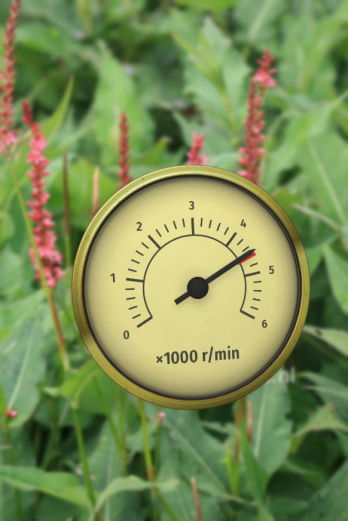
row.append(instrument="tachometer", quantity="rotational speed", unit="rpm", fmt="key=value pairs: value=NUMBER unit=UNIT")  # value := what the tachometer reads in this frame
value=4500 unit=rpm
